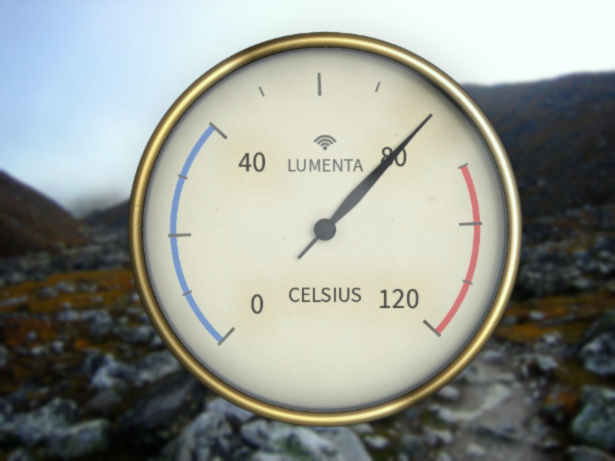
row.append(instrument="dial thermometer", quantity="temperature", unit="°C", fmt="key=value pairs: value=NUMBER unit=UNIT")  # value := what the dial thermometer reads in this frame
value=80 unit=°C
